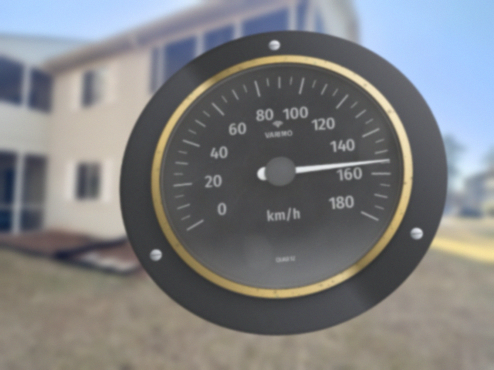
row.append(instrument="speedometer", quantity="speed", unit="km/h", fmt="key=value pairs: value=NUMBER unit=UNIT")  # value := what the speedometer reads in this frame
value=155 unit=km/h
